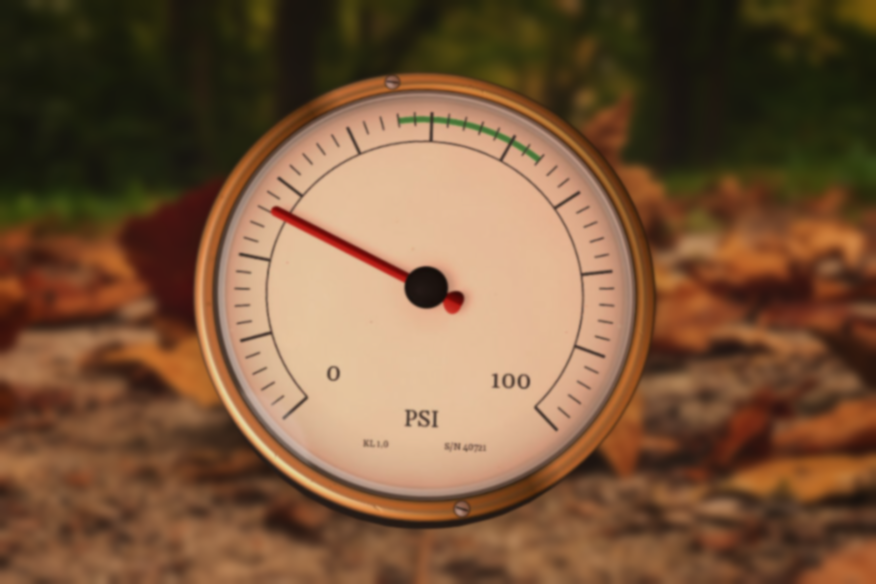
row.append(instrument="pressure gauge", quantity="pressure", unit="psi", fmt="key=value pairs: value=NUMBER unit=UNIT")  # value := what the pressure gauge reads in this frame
value=26 unit=psi
